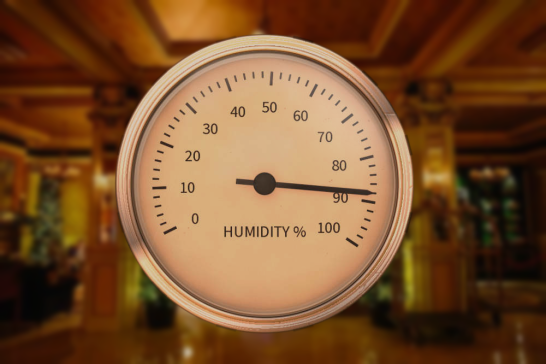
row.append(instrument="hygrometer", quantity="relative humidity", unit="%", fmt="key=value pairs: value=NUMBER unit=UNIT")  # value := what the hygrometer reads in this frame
value=88 unit=%
